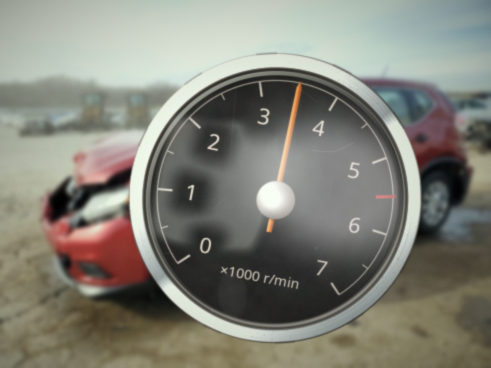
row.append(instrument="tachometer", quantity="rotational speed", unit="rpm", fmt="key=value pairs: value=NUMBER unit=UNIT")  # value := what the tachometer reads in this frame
value=3500 unit=rpm
